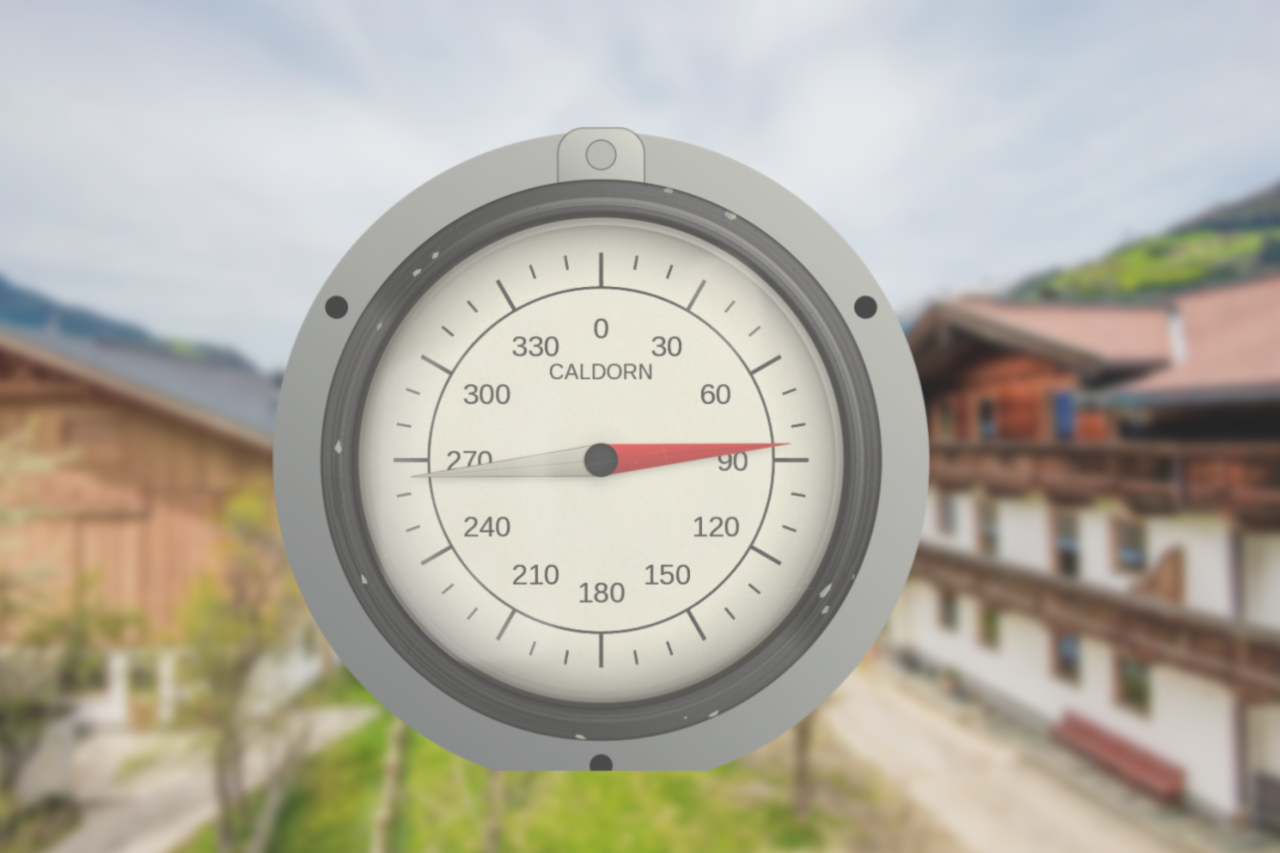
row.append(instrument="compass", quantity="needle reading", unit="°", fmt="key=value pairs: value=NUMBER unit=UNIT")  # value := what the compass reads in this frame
value=85 unit=°
